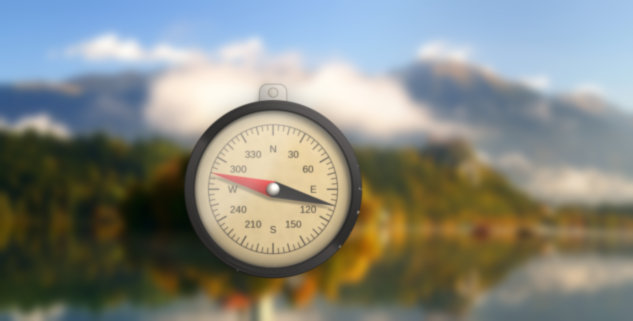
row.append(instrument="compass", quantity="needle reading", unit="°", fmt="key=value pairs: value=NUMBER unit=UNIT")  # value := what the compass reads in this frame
value=285 unit=°
